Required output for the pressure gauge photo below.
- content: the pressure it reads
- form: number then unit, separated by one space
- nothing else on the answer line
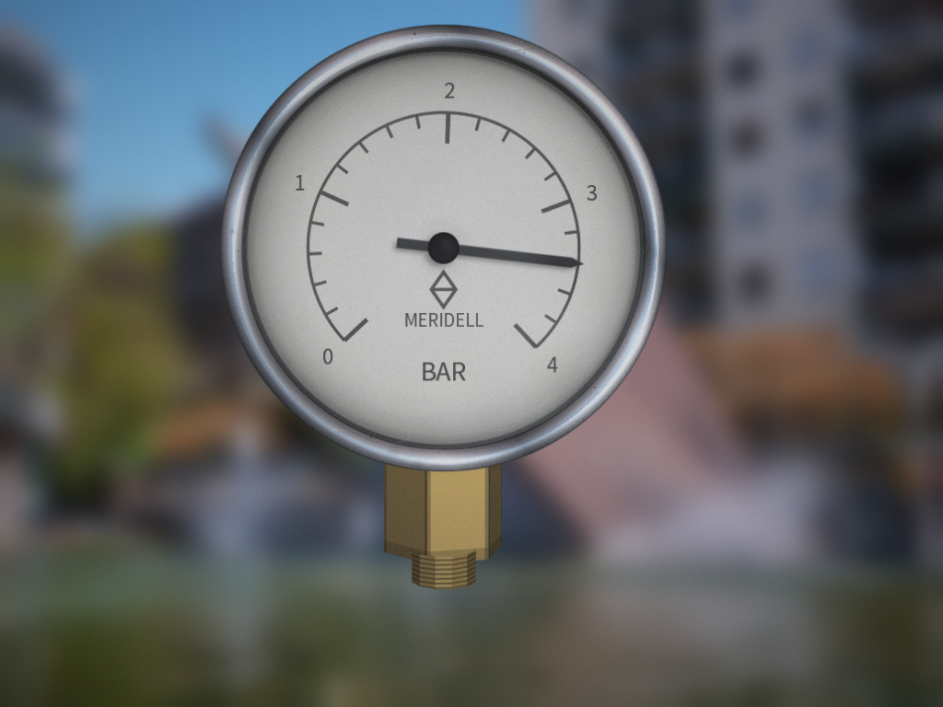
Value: 3.4 bar
